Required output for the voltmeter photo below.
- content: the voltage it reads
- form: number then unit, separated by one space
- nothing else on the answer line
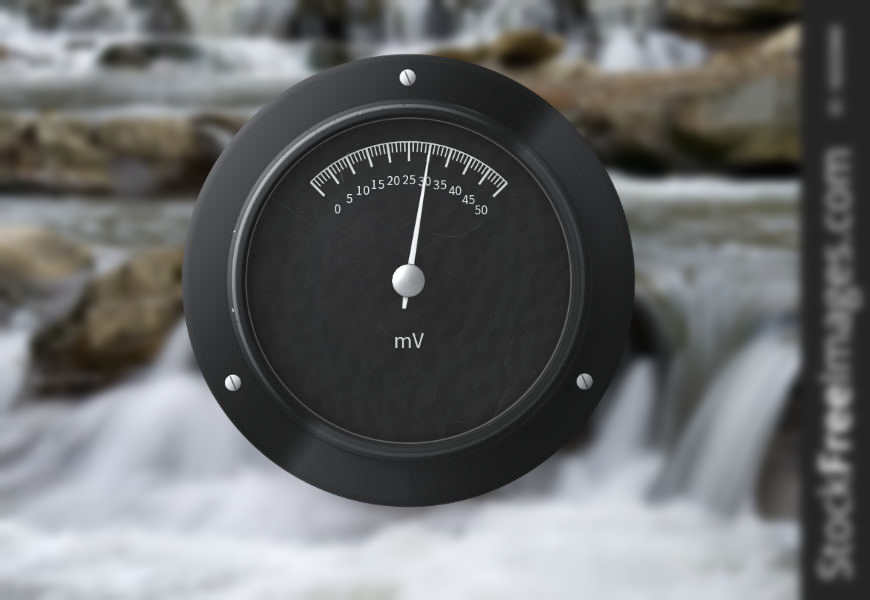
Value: 30 mV
